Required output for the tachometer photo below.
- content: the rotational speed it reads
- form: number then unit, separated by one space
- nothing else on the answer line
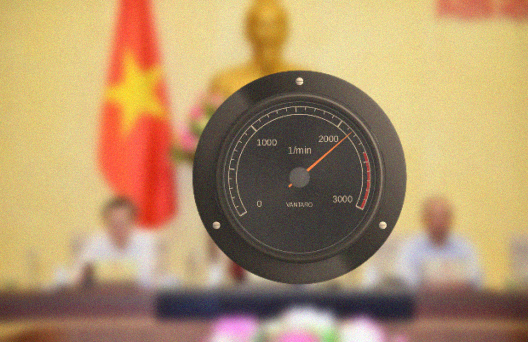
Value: 2150 rpm
